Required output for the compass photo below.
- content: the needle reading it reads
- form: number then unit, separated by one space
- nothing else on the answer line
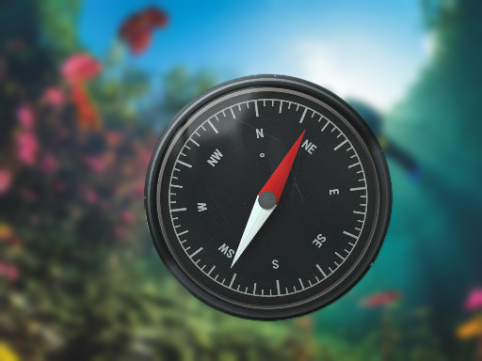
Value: 35 °
